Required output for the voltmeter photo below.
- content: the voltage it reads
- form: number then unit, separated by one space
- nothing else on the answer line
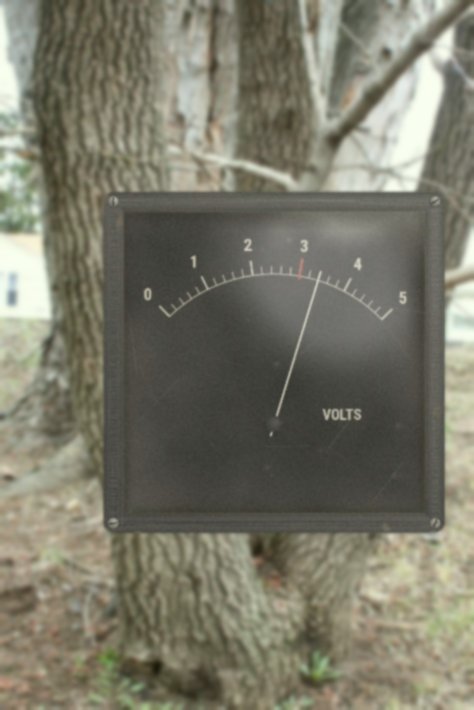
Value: 3.4 V
